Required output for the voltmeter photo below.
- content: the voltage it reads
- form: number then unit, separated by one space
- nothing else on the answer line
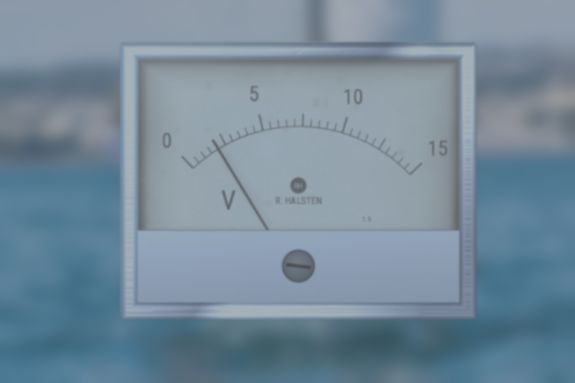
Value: 2 V
